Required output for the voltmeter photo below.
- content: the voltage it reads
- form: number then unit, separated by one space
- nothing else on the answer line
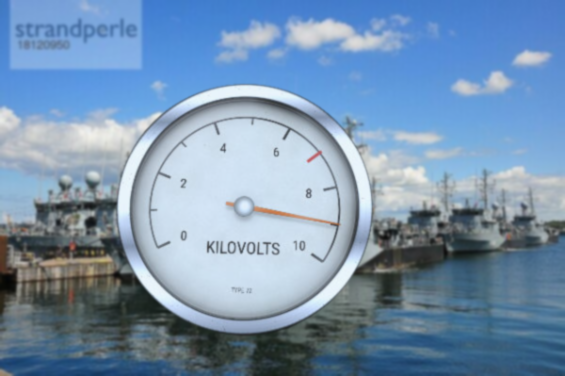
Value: 9 kV
